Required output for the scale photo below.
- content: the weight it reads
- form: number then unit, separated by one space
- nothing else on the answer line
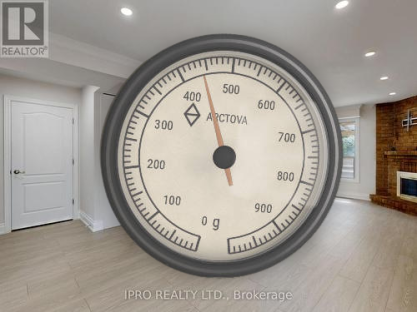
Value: 440 g
